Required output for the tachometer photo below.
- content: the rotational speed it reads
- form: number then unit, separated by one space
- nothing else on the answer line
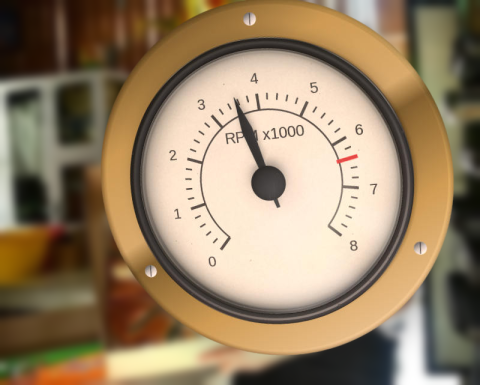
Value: 3600 rpm
